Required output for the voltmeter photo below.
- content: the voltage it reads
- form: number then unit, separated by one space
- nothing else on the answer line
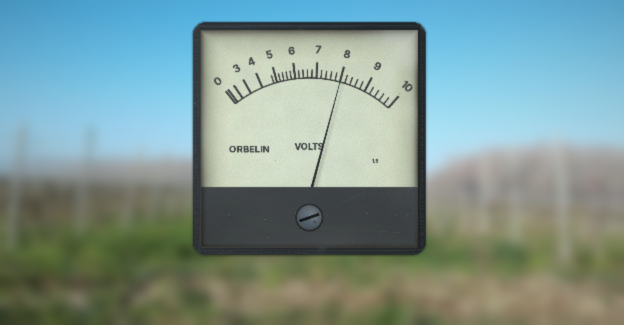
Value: 8 V
